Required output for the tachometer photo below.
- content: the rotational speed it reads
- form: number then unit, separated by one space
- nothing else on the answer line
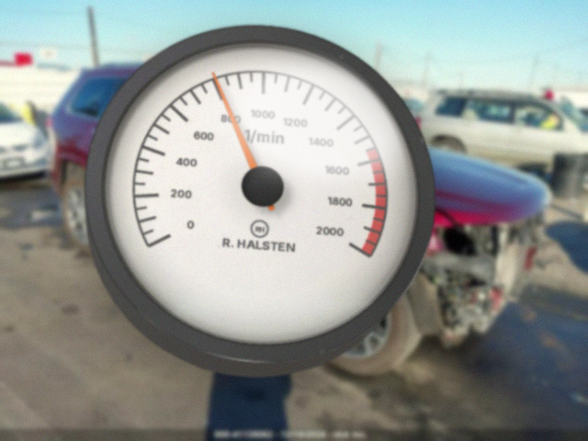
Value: 800 rpm
